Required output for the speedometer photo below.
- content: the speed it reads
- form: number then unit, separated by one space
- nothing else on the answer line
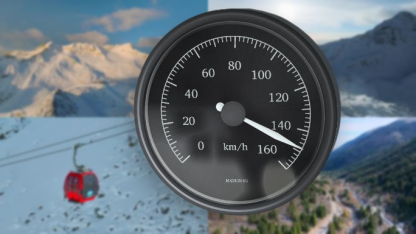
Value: 148 km/h
